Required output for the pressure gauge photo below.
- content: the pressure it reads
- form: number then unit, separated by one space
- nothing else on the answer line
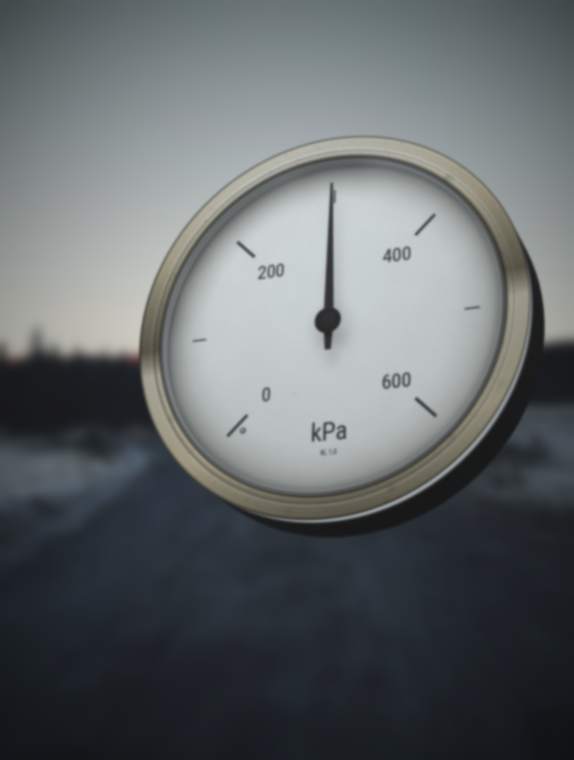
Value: 300 kPa
